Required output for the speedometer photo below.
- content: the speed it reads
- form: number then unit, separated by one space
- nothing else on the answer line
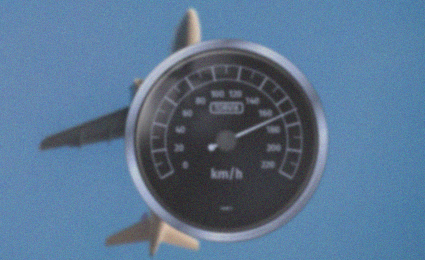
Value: 170 km/h
